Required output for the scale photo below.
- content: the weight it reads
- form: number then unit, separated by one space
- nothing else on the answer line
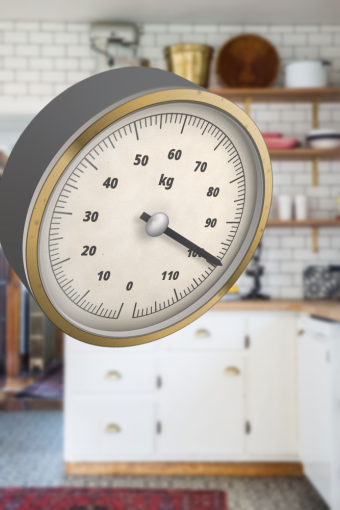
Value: 99 kg
